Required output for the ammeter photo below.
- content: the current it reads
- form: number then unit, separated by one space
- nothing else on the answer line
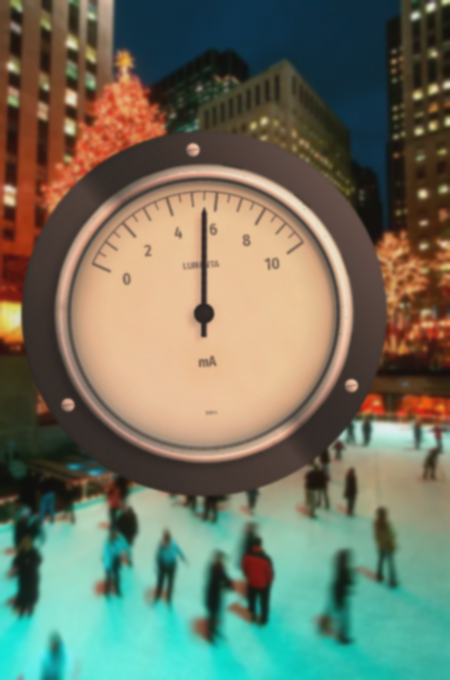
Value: 5.5 mA
